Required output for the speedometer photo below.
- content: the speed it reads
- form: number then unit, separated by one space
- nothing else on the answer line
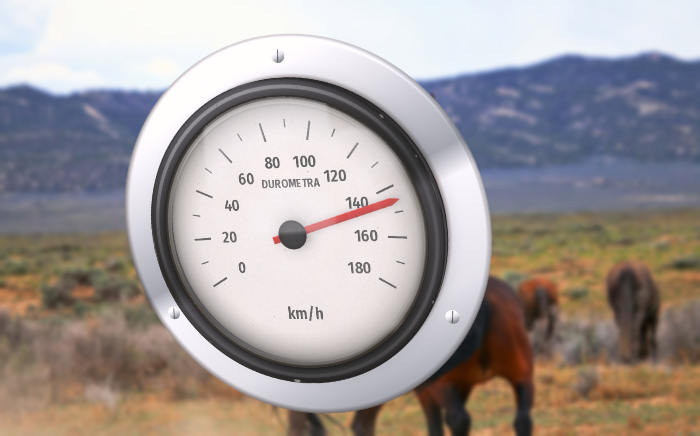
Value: 145 km/h
